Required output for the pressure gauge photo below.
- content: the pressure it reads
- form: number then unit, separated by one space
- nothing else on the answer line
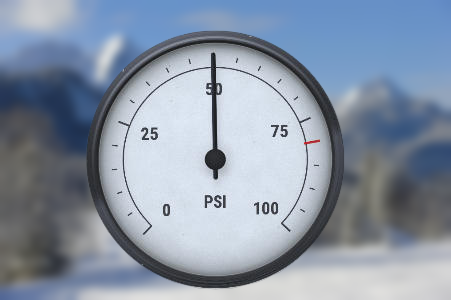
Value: 50 psi
